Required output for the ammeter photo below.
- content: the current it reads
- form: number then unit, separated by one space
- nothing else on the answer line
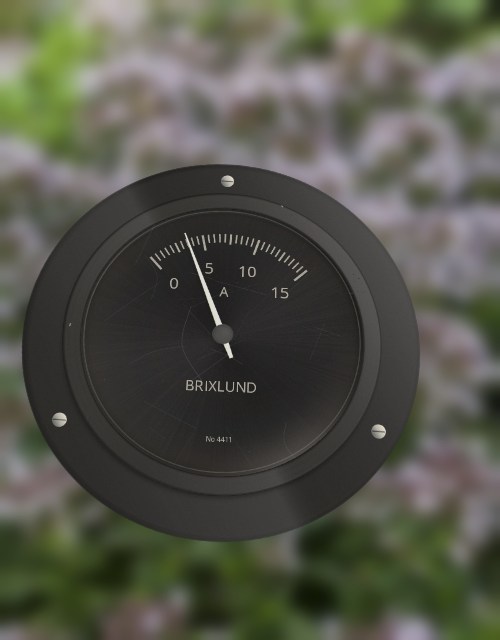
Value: 3.5 A
